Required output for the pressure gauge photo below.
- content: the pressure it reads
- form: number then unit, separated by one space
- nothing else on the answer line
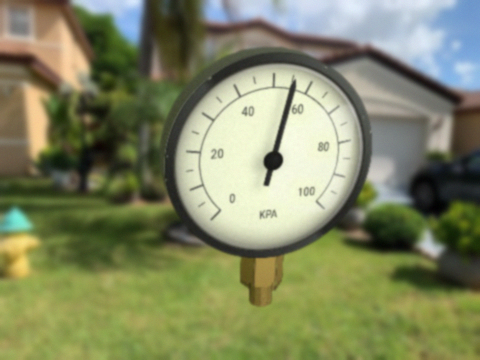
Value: 55 kPa
